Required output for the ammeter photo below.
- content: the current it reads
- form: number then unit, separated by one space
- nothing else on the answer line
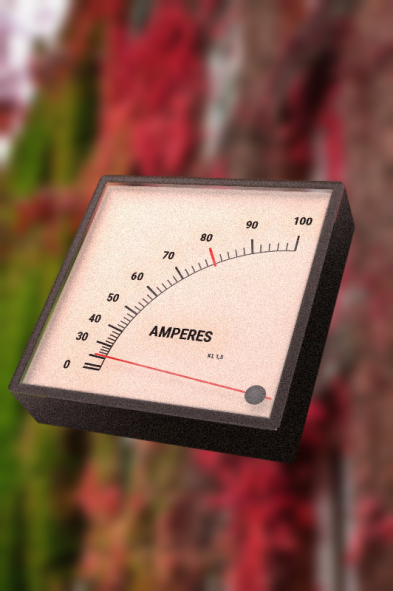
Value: 20 A
